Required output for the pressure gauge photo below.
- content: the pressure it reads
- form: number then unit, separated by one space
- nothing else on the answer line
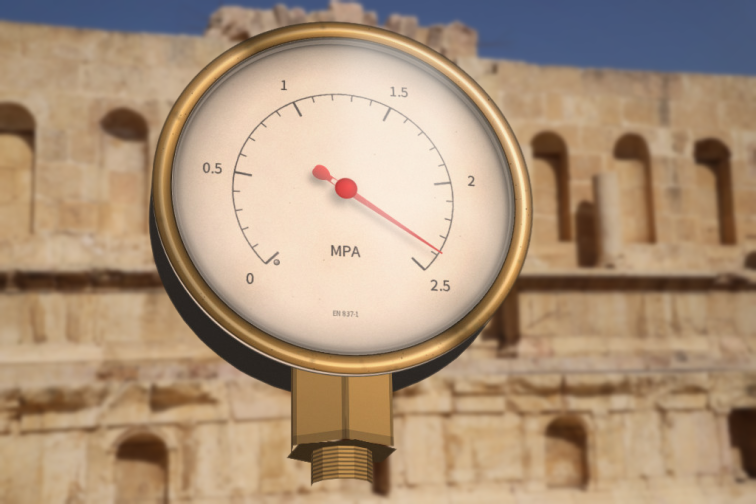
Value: 2.4 MPa
